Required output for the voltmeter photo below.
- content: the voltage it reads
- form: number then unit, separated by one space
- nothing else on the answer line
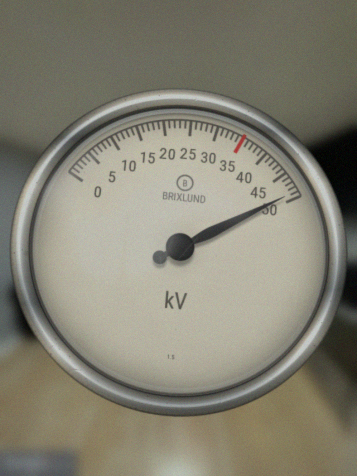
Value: 49 kV
